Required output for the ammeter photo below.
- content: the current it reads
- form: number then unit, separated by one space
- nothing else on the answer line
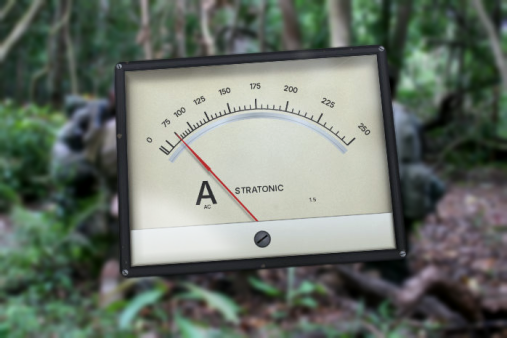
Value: 75 A
